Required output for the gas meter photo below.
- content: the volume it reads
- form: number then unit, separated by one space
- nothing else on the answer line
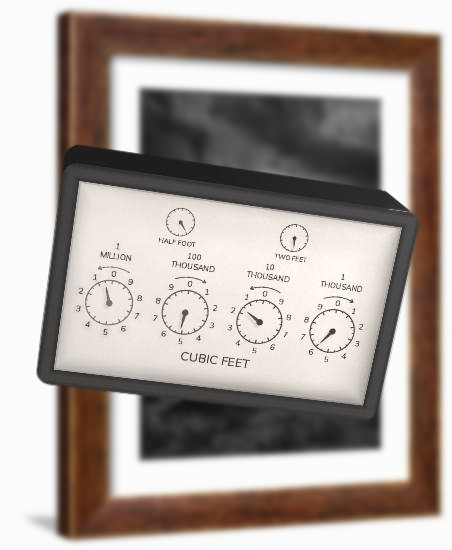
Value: 51600 ft³
